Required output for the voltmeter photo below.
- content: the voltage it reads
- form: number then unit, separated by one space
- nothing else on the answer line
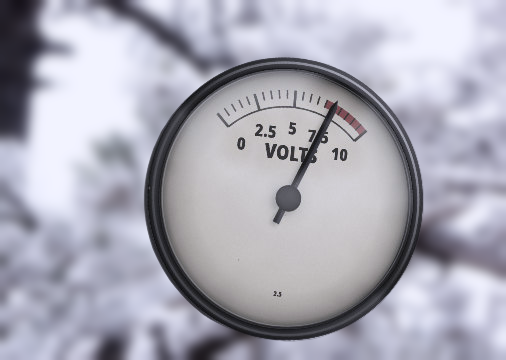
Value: 7.5 V
